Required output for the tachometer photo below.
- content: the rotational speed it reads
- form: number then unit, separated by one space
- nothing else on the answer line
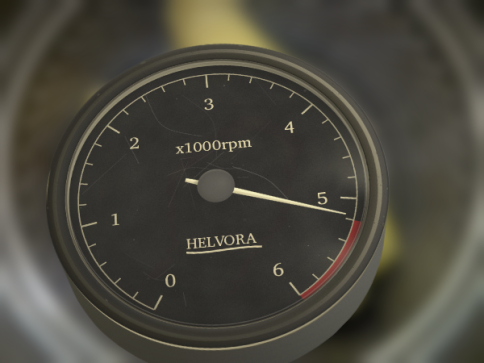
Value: 5200 rpm
